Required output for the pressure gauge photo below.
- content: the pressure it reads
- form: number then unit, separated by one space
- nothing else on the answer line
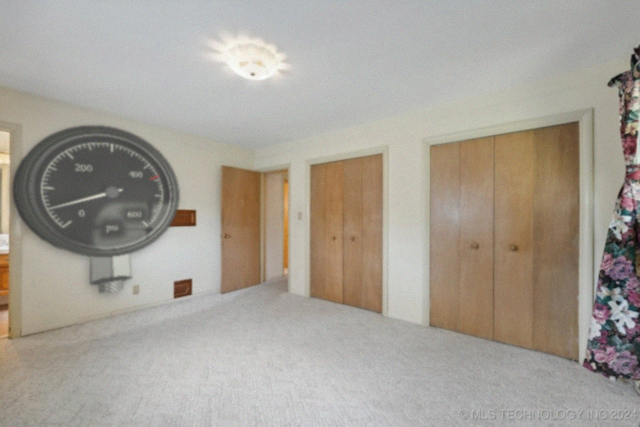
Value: 50 psi
